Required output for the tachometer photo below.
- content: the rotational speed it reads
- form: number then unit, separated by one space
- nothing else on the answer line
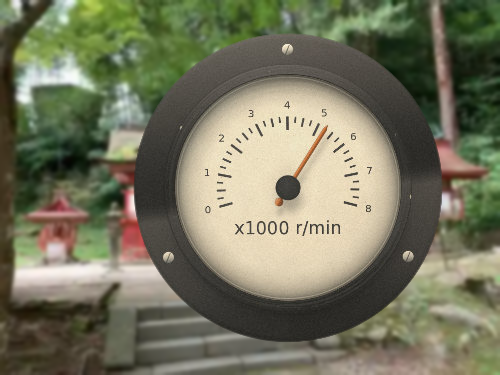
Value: 5250 rpm
